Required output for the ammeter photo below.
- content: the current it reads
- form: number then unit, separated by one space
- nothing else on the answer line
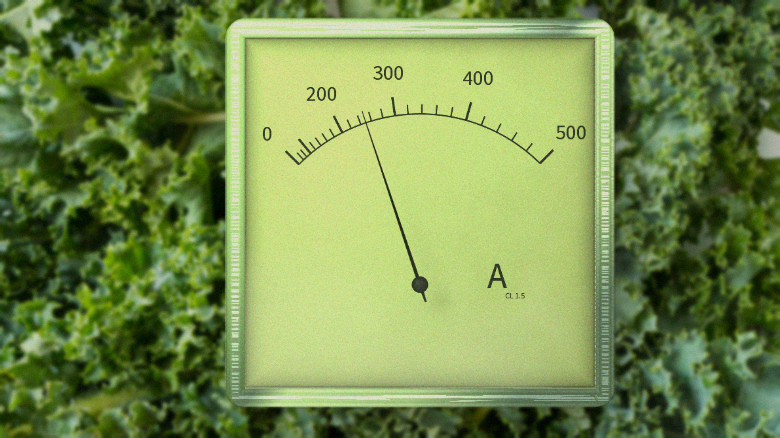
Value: 250 A
